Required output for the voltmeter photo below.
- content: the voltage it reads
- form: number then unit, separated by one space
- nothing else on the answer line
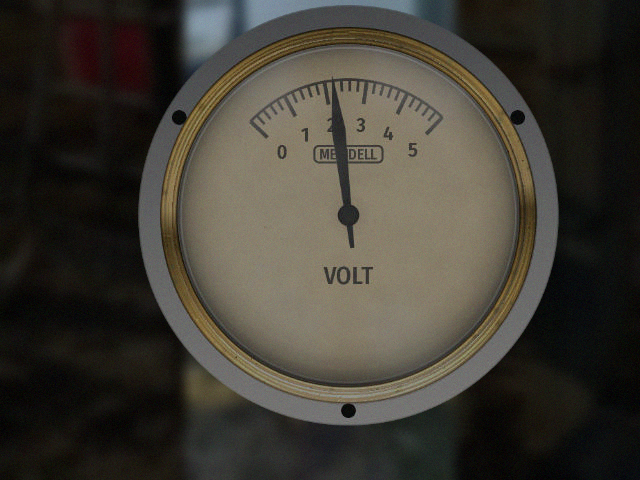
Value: 2.2 V
